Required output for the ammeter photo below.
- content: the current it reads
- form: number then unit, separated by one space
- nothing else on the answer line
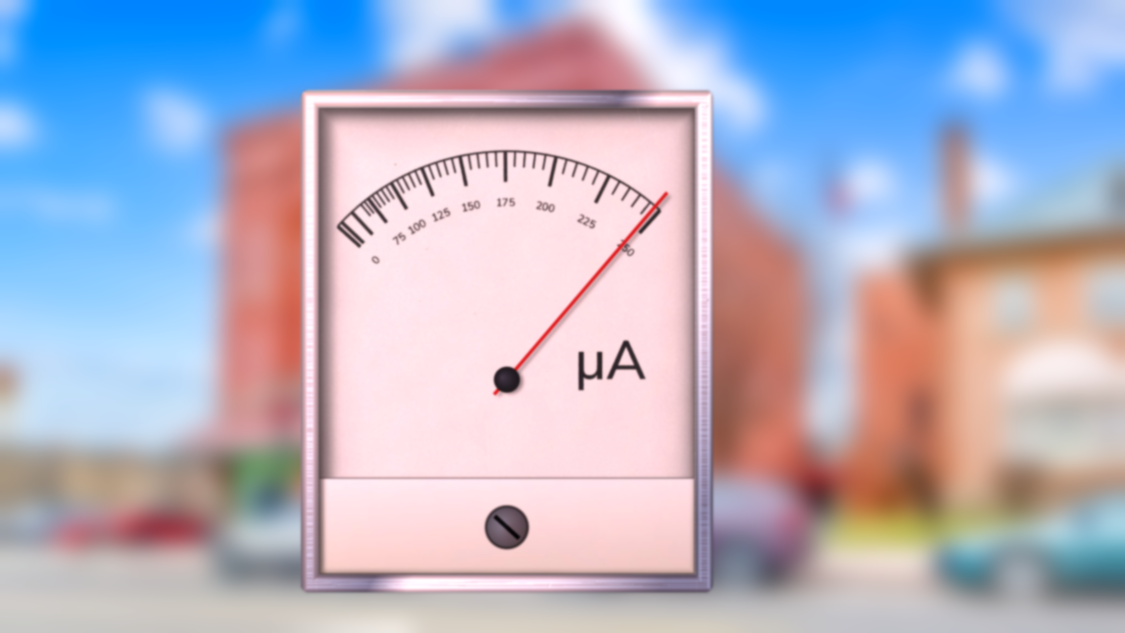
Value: 247.5 µA
